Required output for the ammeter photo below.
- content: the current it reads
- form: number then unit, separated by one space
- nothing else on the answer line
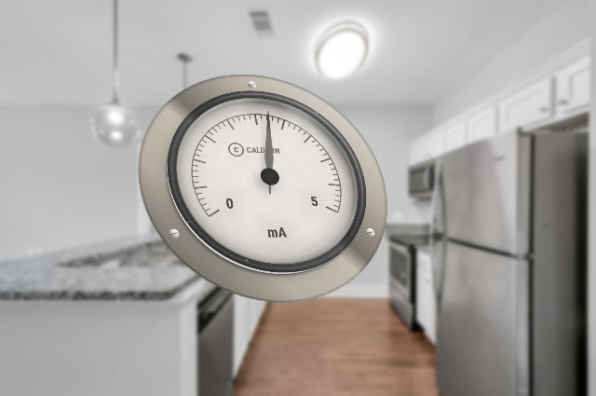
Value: 2.7 mA
